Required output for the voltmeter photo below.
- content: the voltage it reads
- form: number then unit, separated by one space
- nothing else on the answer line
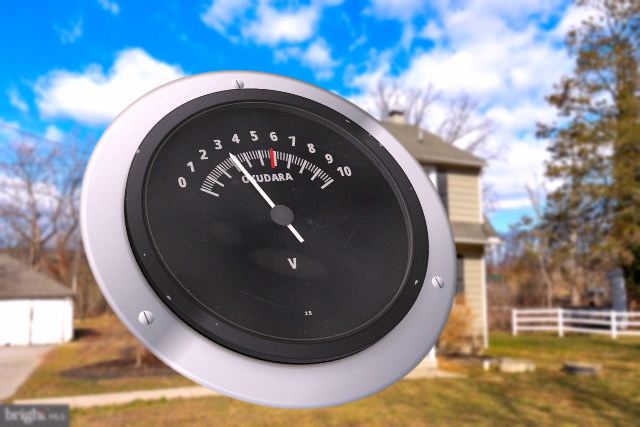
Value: 3 V
